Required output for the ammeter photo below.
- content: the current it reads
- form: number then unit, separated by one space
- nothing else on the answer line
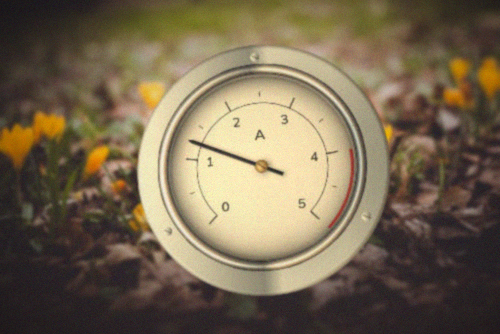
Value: 1.25 A
